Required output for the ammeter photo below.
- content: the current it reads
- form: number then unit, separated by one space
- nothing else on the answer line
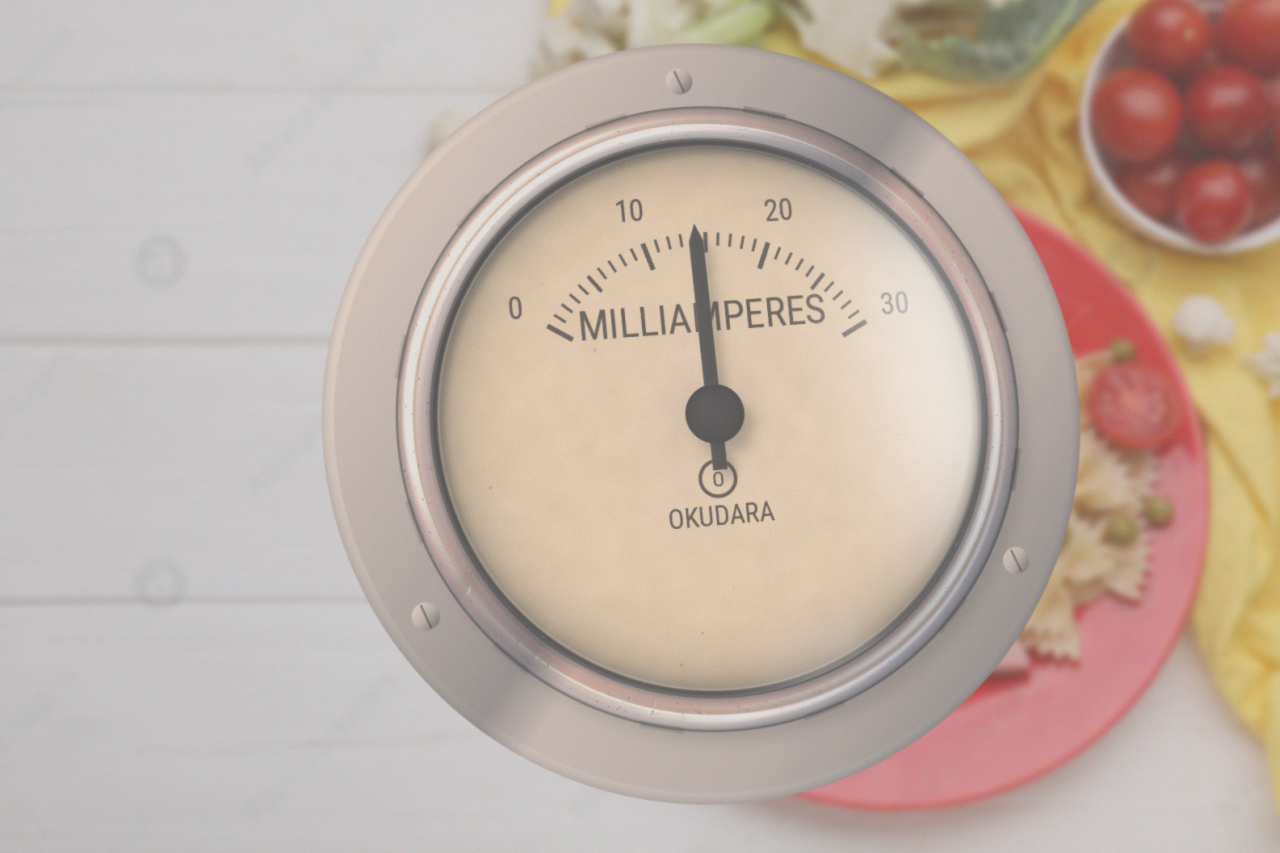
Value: 14 mA
